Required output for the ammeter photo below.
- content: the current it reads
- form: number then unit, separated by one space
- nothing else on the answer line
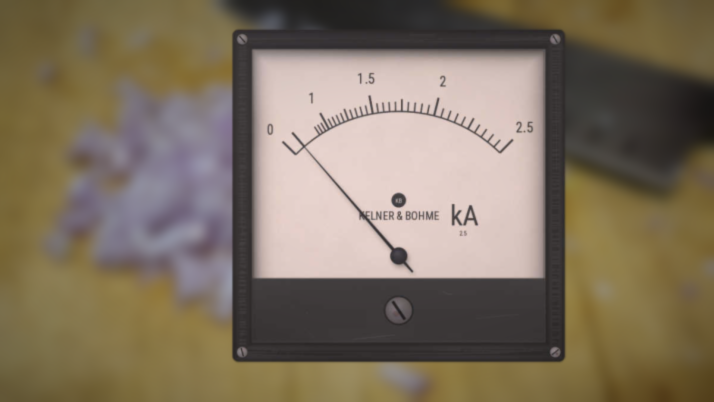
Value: 0.5 kA
